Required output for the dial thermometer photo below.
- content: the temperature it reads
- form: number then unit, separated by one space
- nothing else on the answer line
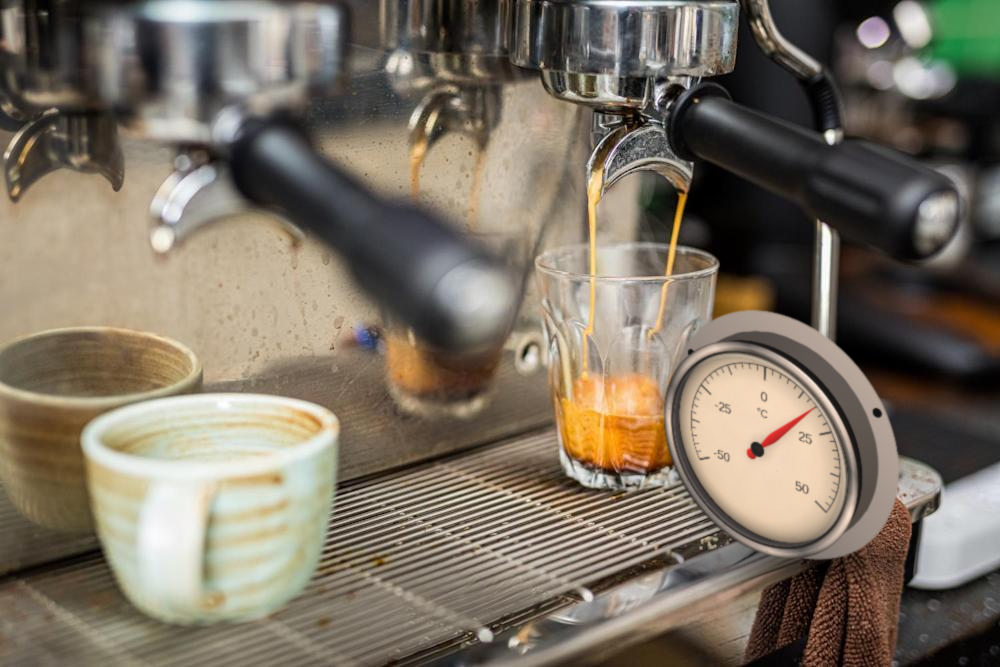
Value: 17.5 °C
